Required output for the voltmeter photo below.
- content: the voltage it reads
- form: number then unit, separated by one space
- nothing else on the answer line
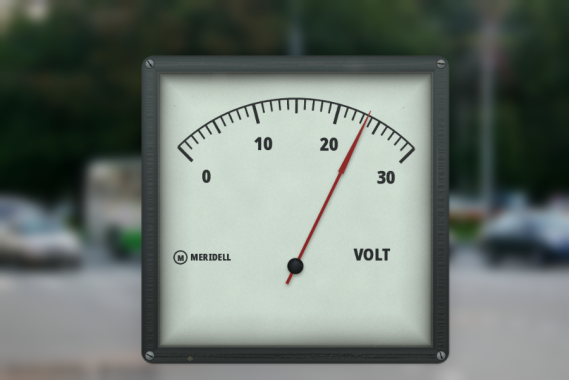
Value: 23.5 V
